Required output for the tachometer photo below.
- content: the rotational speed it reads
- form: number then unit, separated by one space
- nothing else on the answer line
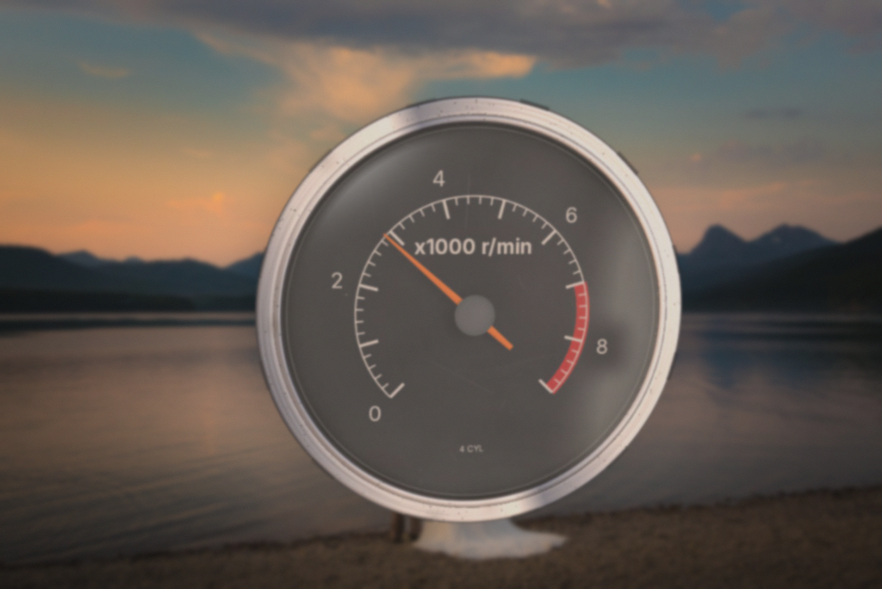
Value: 2900 rpm
